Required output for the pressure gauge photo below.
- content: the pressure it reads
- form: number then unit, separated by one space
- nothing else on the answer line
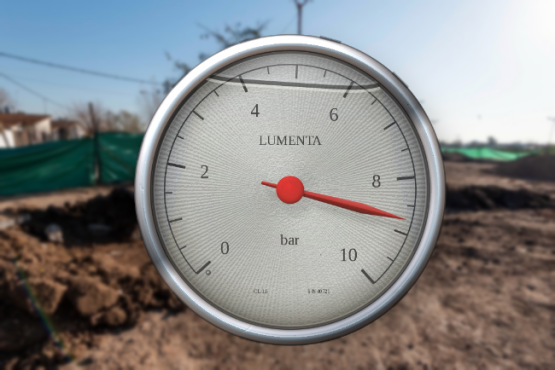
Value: 8.75 bar
